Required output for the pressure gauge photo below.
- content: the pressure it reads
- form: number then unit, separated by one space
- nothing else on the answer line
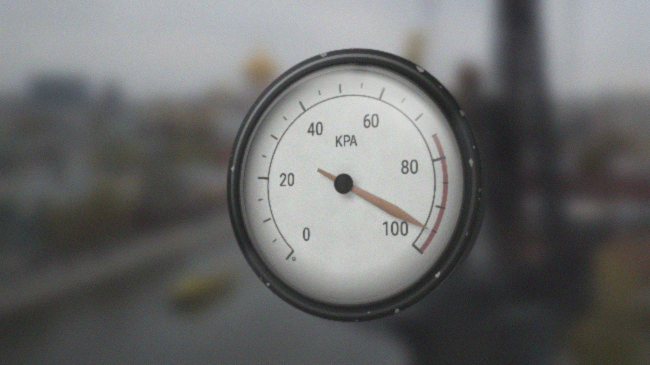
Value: 95 kPa
